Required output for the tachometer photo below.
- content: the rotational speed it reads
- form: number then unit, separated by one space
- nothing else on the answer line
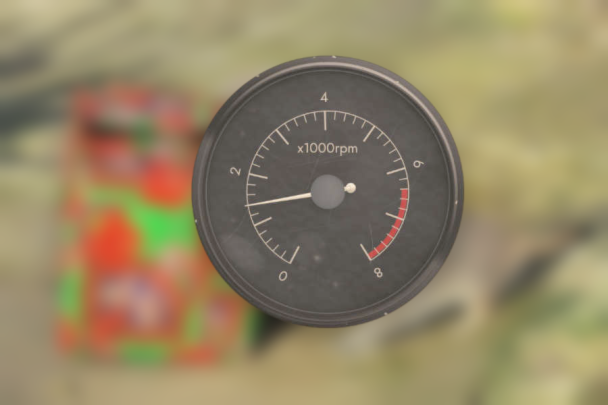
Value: 1400 rpm
